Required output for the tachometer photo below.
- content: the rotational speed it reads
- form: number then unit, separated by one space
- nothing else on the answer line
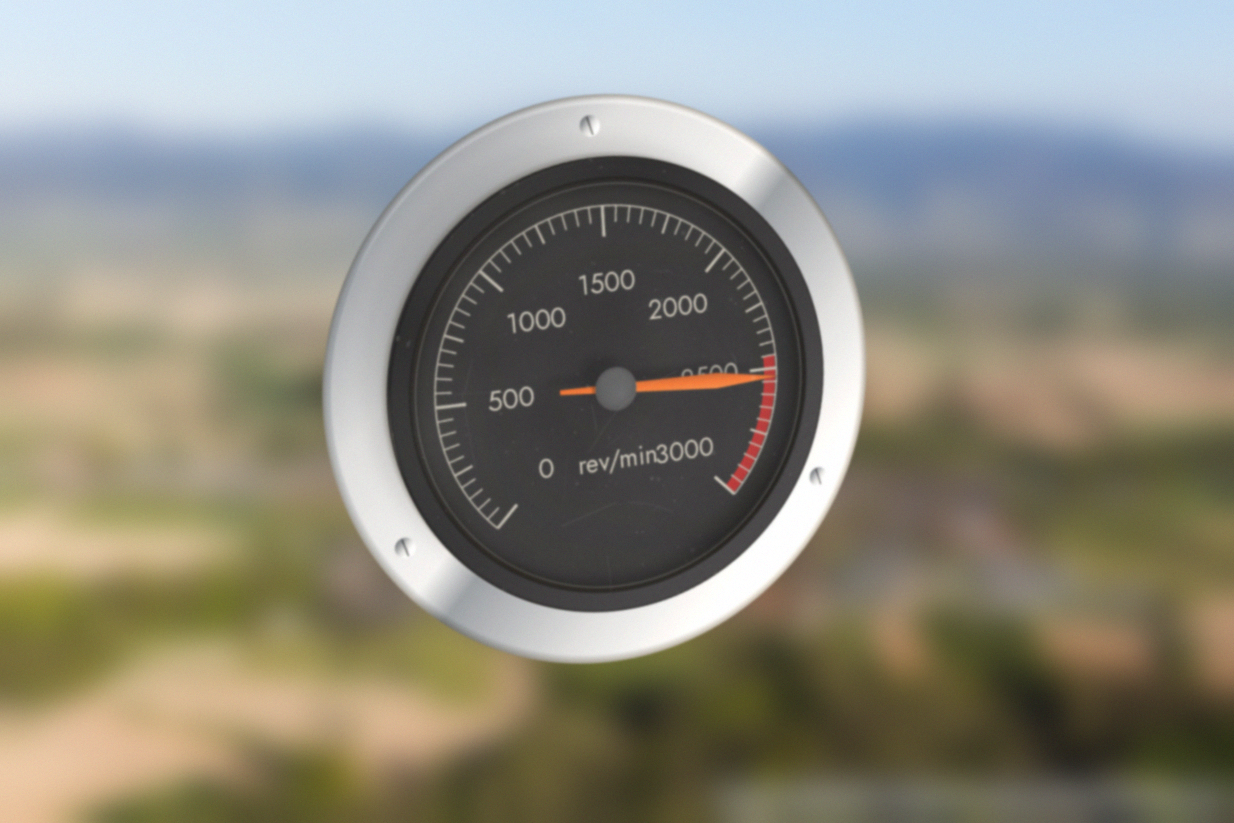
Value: 2525 rpm
